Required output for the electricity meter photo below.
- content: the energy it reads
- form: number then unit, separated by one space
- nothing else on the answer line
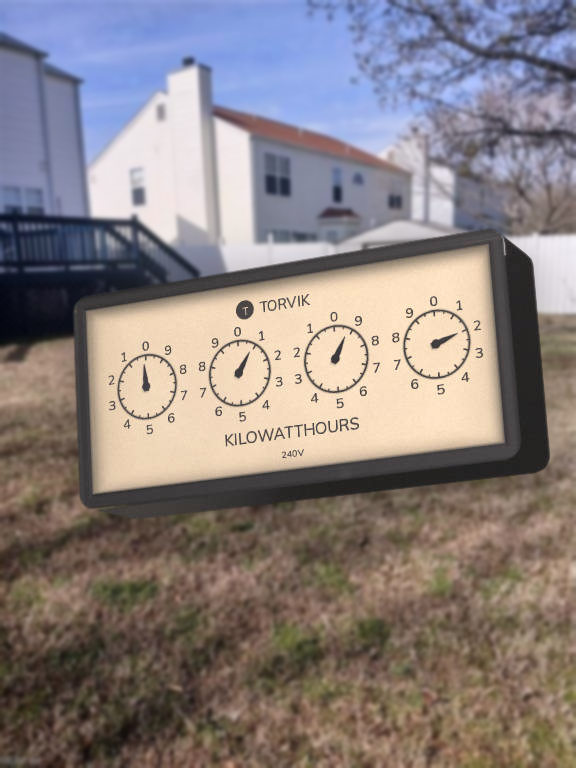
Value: 92 kWh
